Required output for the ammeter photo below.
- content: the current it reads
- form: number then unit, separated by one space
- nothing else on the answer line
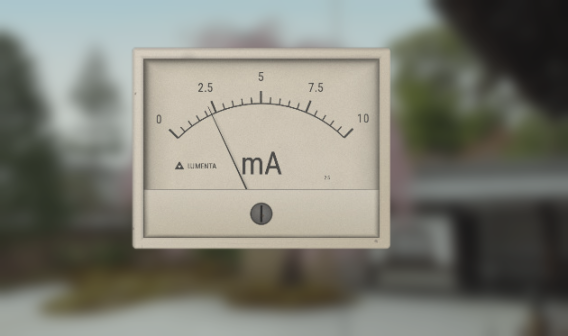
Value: 2.25 mA
